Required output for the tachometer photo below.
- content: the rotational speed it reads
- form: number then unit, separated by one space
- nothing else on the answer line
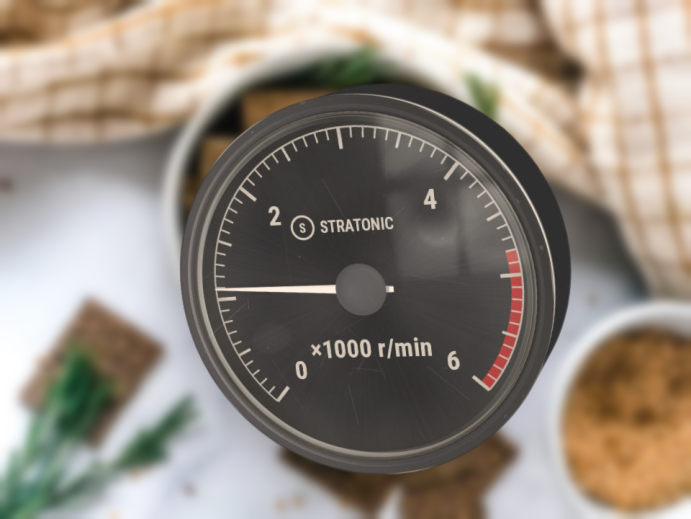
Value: 1100 rpm
